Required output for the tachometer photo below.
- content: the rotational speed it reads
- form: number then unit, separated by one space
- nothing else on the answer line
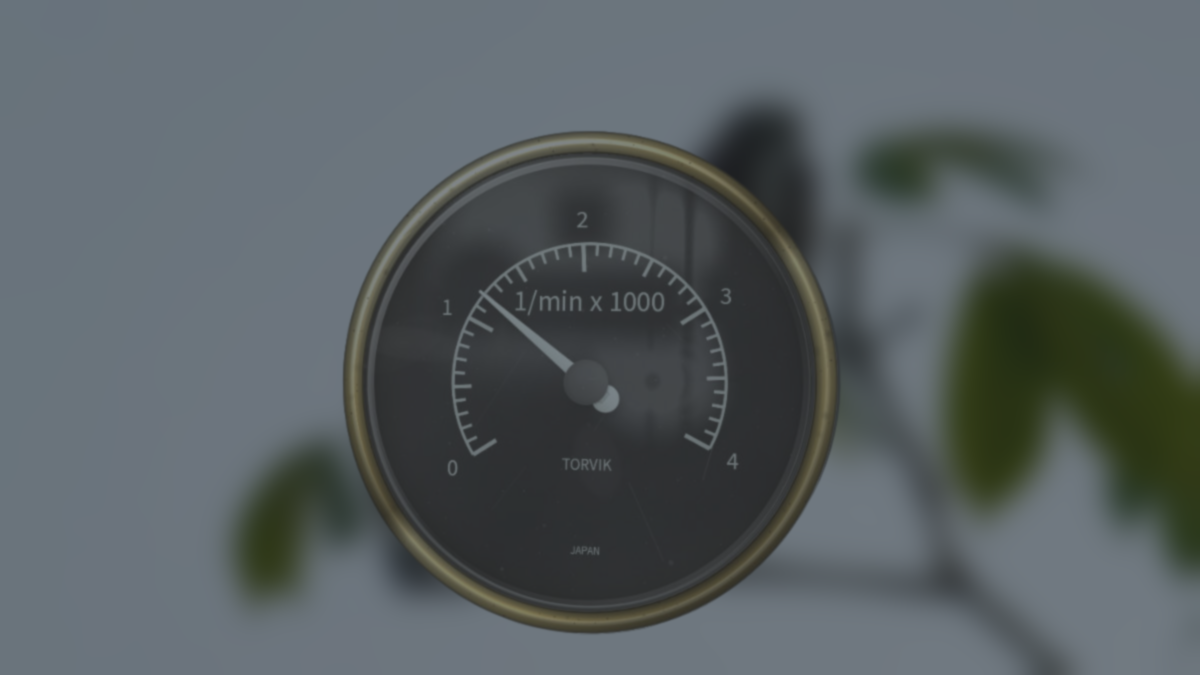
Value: 1200 rpm
